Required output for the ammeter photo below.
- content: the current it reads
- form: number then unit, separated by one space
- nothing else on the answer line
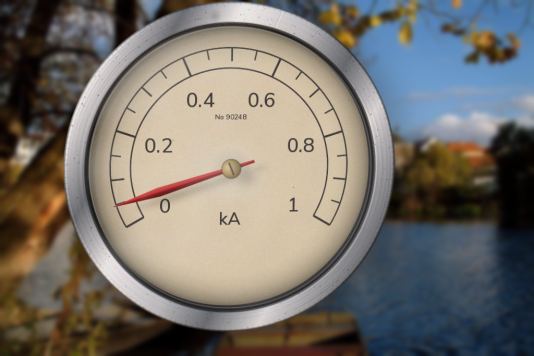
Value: 0.05 kA
